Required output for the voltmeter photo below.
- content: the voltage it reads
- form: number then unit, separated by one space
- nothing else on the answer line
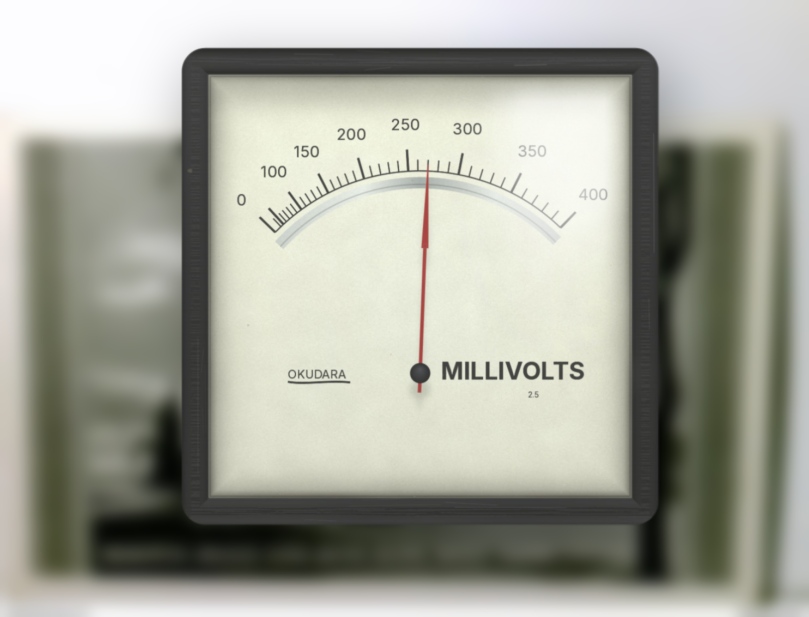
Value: 270 mV
